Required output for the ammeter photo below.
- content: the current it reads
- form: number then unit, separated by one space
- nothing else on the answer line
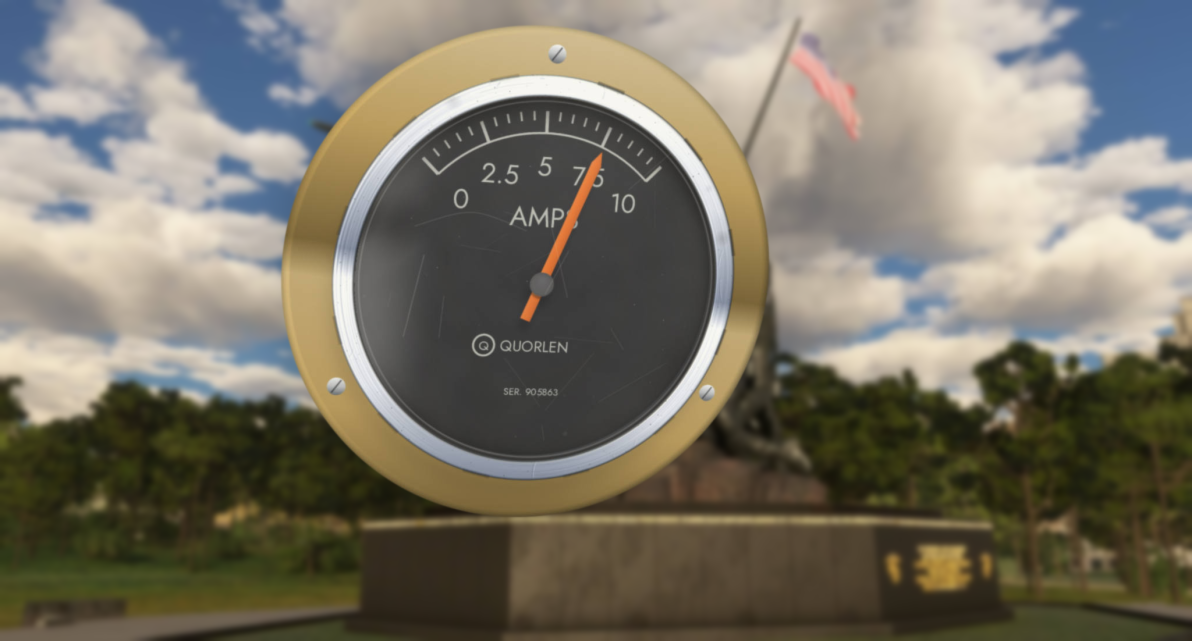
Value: 7.5 A
